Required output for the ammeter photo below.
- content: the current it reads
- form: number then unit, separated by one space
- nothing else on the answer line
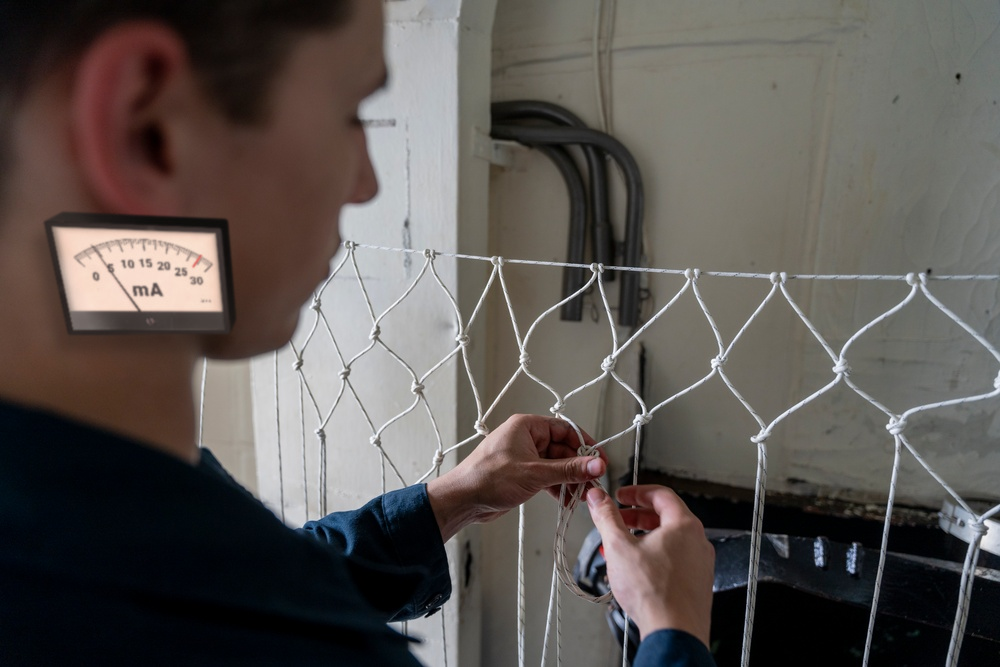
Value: 5 mA
